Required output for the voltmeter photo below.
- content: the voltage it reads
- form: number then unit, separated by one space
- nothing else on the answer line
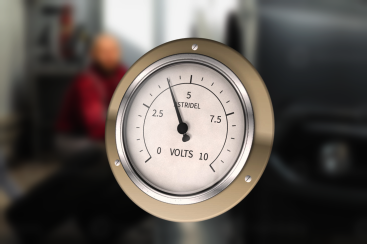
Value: 4 V
